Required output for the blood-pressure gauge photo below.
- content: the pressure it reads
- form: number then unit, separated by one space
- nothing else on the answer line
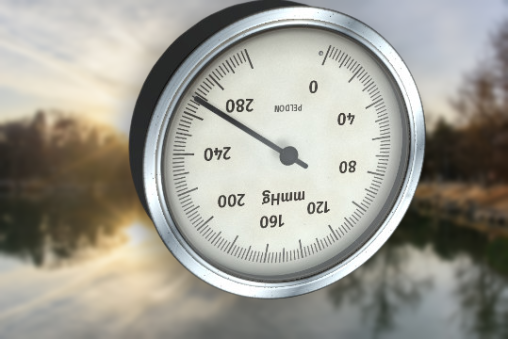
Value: 268 mmHg
